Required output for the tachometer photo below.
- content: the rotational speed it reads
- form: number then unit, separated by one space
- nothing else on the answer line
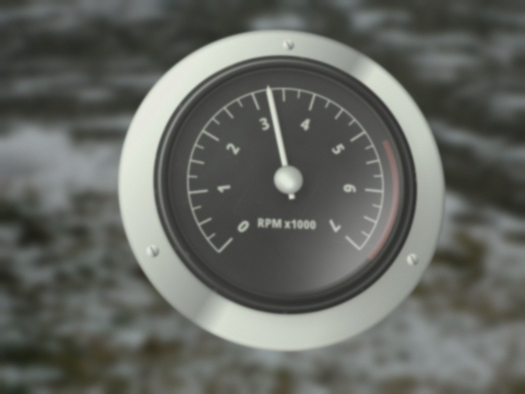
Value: 3250 rpm
